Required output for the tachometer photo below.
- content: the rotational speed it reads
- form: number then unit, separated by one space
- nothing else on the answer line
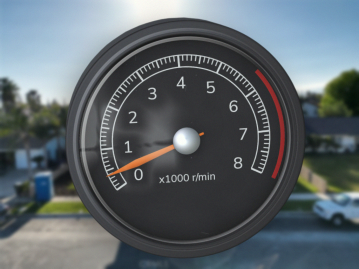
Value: 400 rpm
